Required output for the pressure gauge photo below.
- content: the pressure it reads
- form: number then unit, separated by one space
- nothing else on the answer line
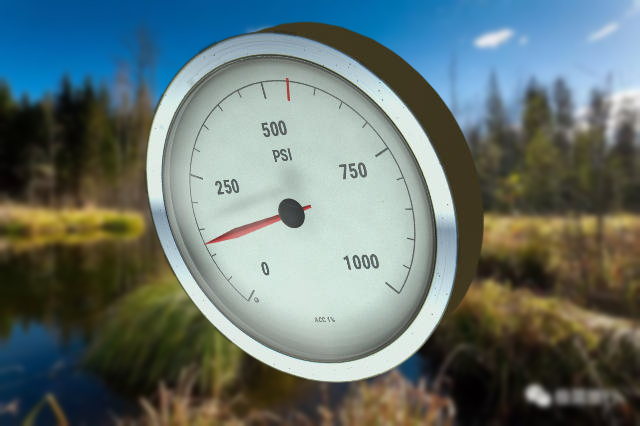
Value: 125 psi
